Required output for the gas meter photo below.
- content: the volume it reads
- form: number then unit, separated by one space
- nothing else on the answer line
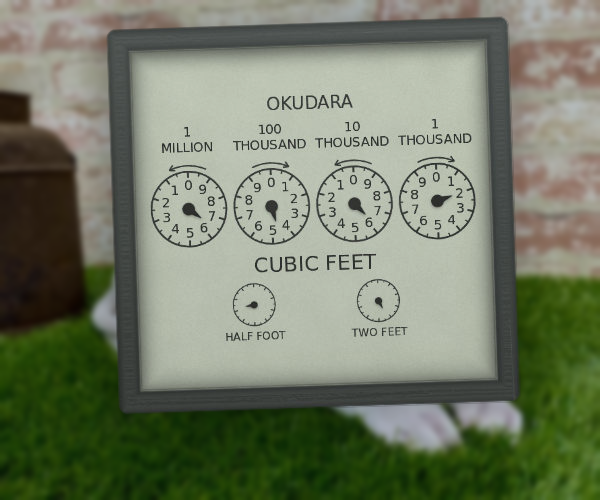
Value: 646200 ft³
